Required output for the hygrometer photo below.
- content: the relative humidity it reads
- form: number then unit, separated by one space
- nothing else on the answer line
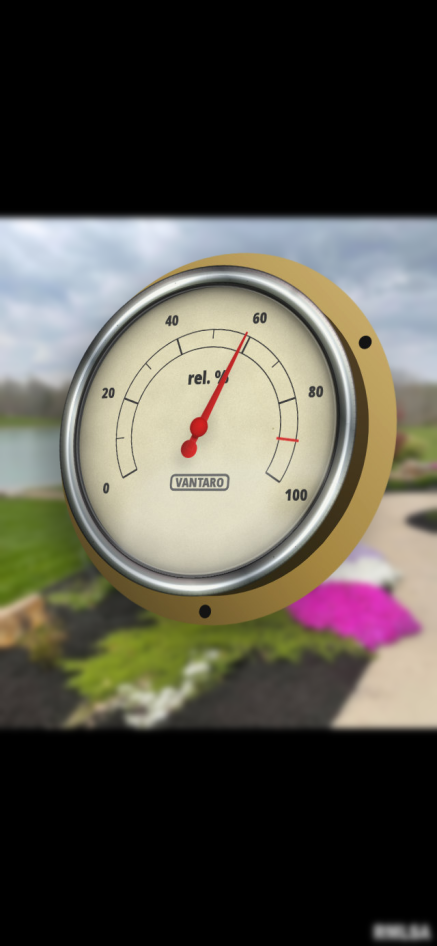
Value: 60 %
